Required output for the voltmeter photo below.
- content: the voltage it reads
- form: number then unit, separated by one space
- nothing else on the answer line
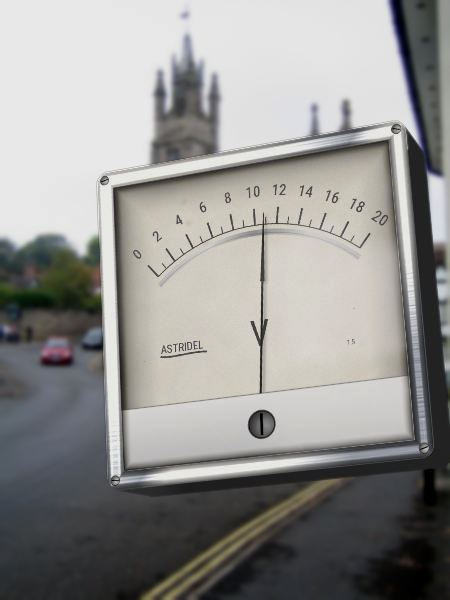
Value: 11 V
